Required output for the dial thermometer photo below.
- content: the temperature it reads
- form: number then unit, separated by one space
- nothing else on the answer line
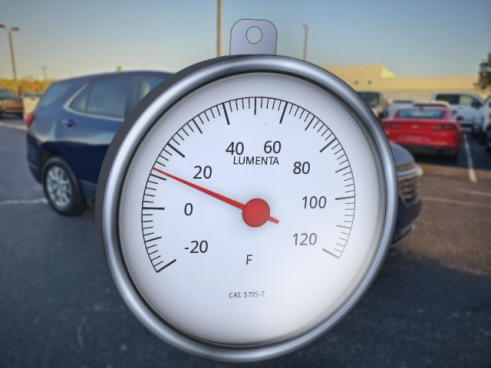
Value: 12 °F
